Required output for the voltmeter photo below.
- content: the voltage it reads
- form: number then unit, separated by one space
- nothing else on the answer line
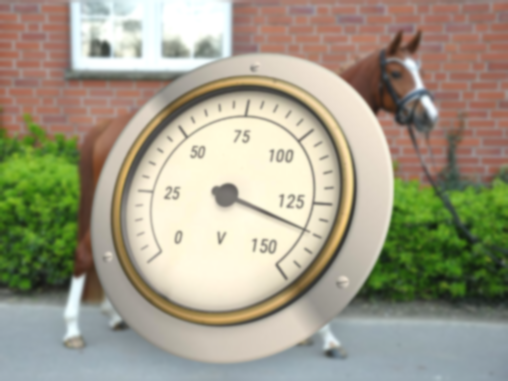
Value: 135 V
